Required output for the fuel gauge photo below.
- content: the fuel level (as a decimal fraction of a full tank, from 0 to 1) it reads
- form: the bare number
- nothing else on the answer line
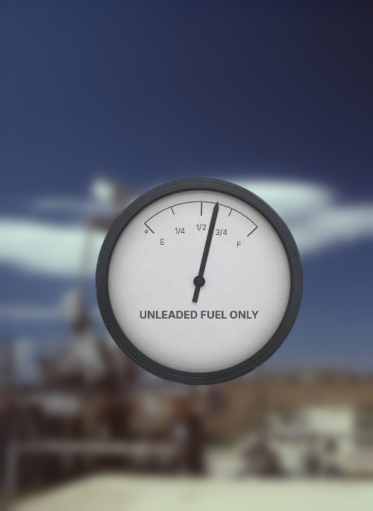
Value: 0.625
